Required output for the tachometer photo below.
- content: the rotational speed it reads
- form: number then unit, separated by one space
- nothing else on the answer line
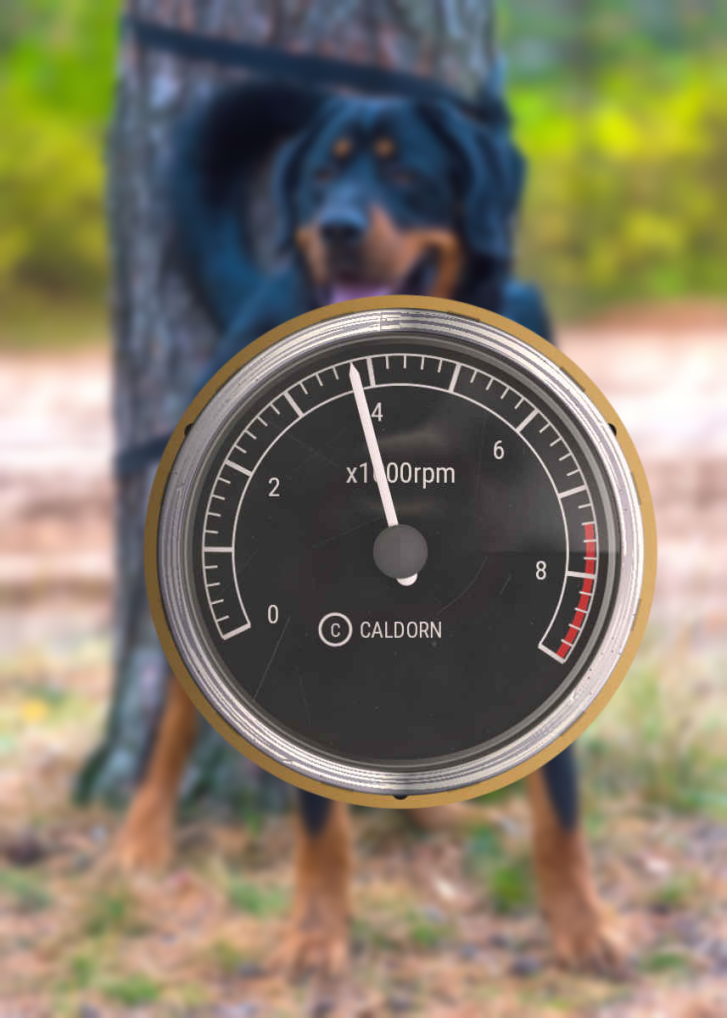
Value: 3800 rpm
